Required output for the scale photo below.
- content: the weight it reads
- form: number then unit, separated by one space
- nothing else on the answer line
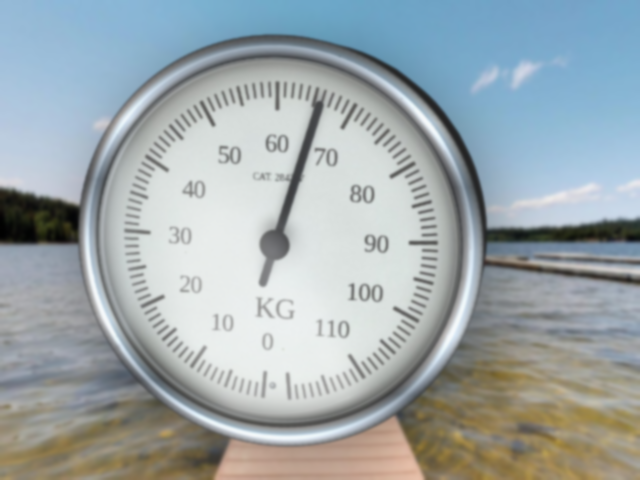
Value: 66 kg
